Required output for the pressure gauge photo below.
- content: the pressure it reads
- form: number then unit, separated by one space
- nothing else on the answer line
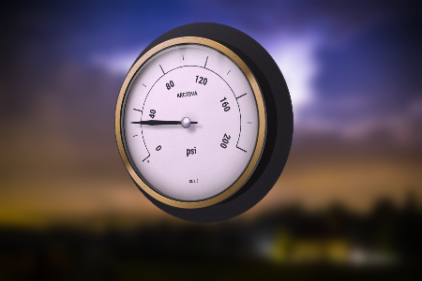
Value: 30 psi
